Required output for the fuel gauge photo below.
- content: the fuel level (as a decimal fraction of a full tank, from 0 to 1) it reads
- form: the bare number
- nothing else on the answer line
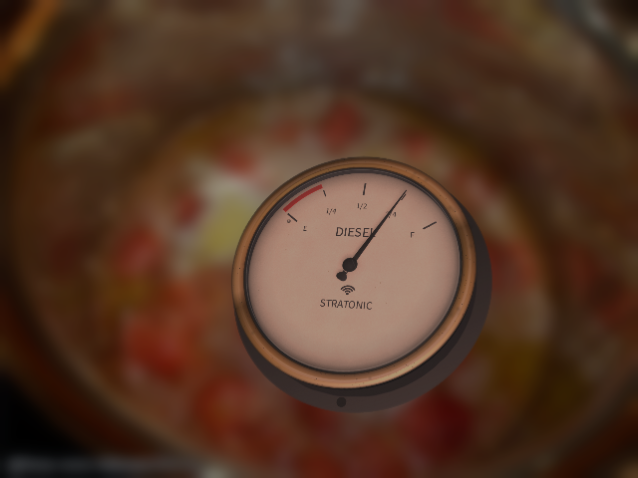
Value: 0.75
